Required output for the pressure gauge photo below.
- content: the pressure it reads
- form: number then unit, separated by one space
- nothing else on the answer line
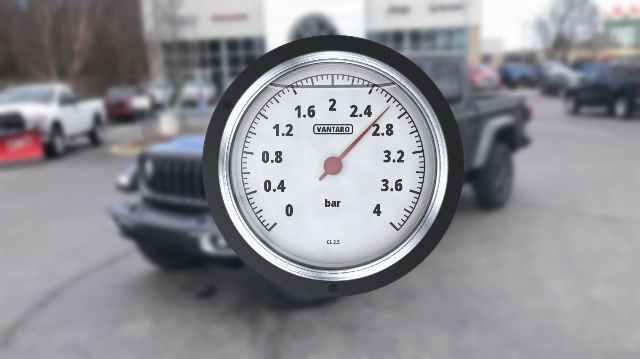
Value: 2.65 bar
